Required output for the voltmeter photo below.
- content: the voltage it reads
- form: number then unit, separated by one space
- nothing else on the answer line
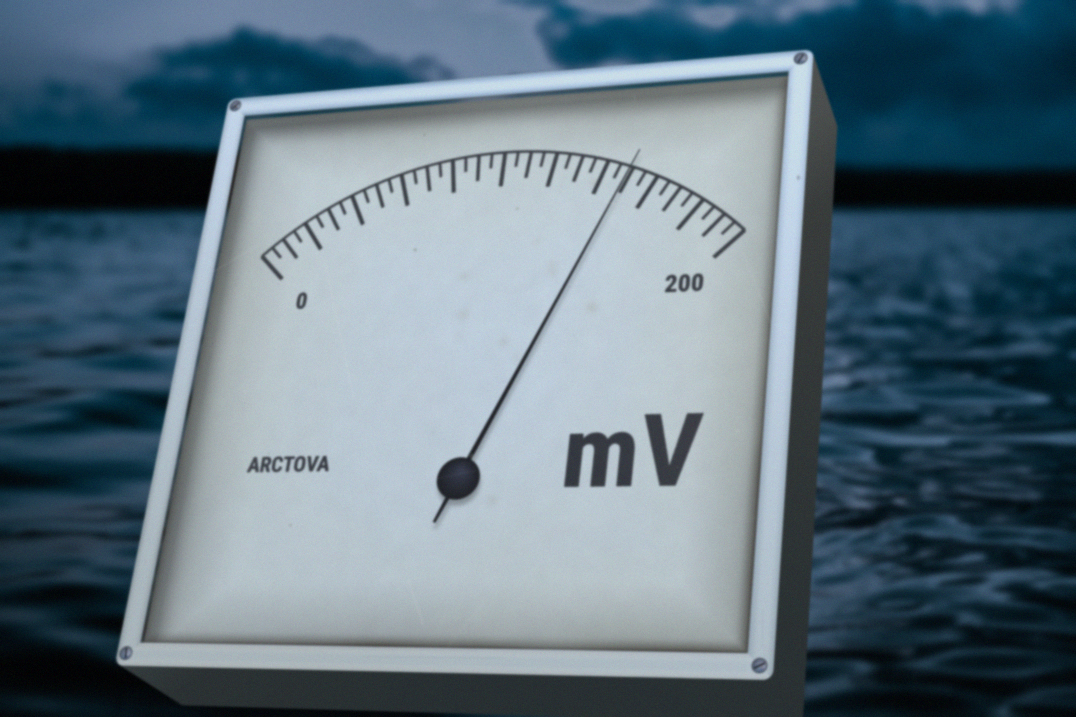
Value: 150 mV
